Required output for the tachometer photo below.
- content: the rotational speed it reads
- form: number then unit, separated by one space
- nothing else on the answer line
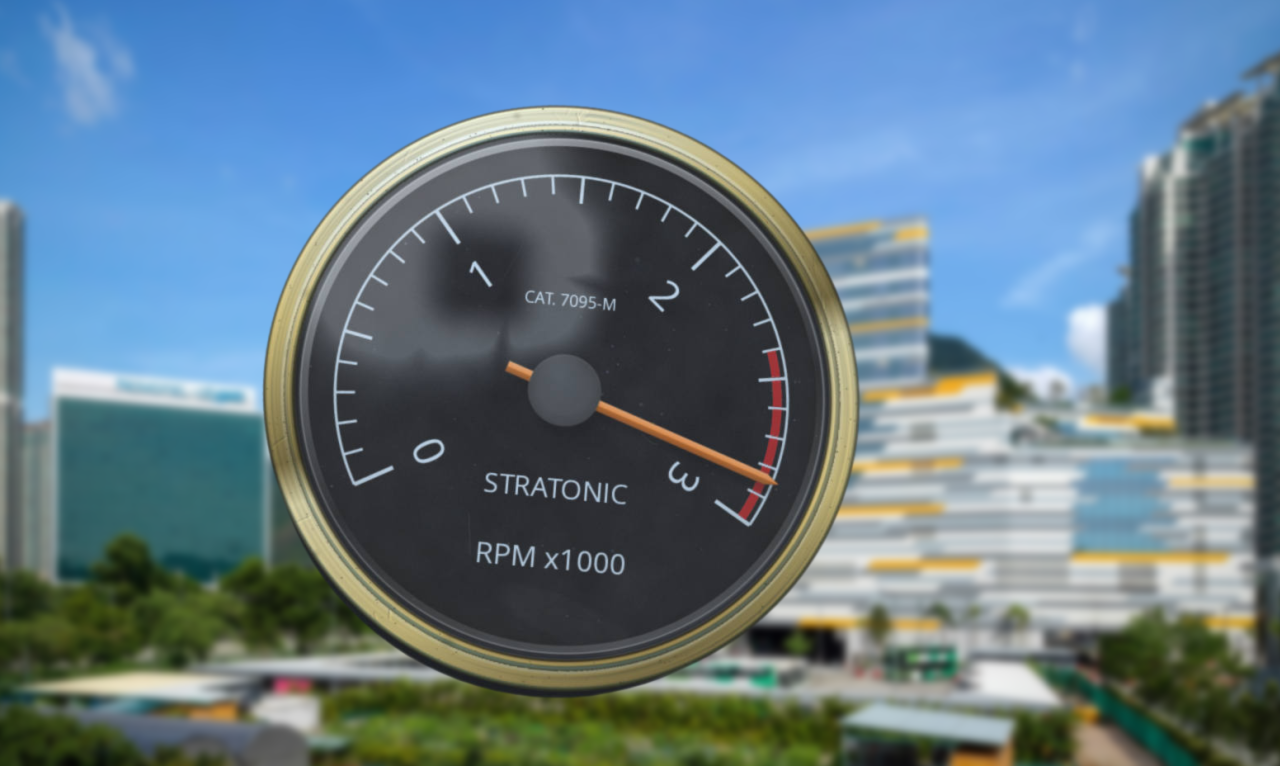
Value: 2850 rpm
